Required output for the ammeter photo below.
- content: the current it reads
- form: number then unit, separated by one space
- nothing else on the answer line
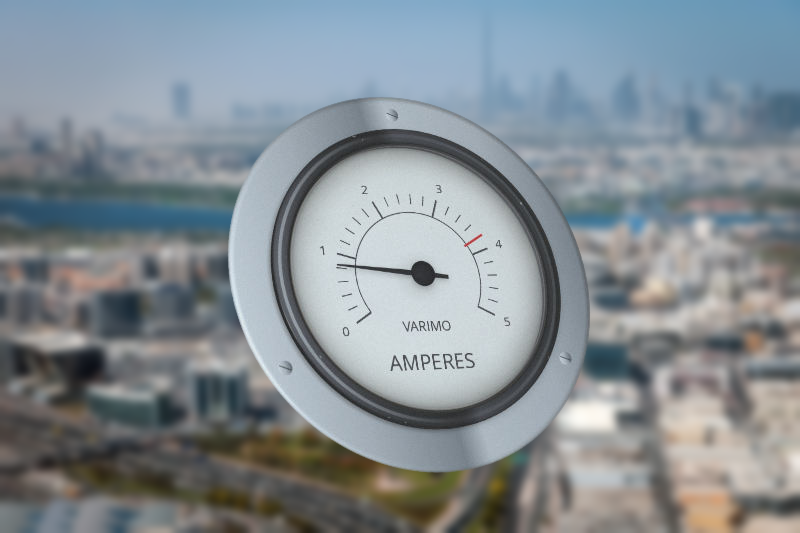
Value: 0.8 A
